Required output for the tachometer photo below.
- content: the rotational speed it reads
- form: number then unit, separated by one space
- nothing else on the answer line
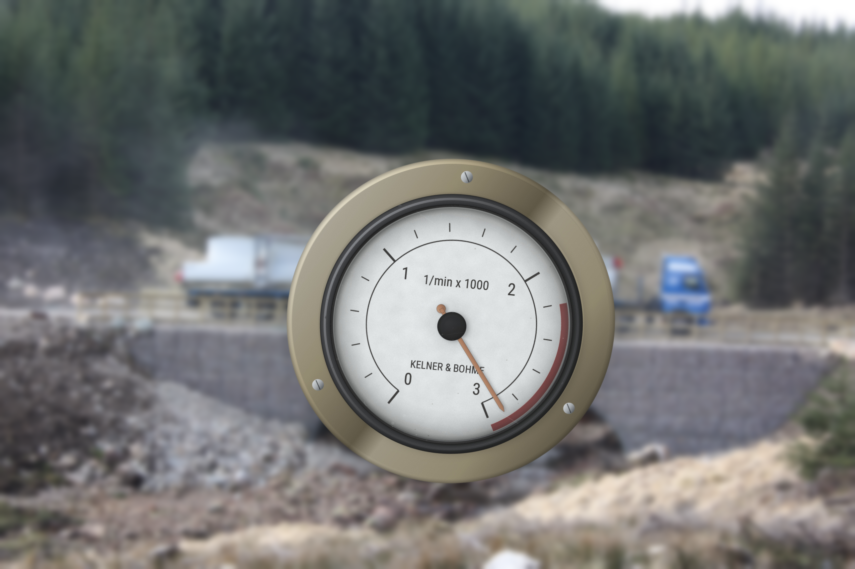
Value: 2900 rpm
